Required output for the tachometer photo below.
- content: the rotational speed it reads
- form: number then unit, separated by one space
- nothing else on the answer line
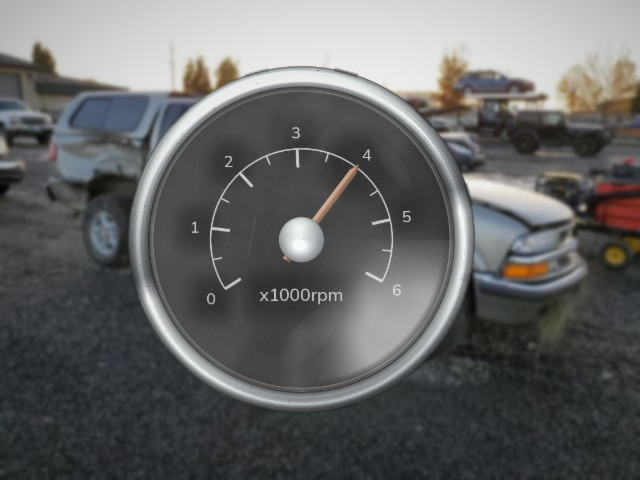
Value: 4000 rpm
